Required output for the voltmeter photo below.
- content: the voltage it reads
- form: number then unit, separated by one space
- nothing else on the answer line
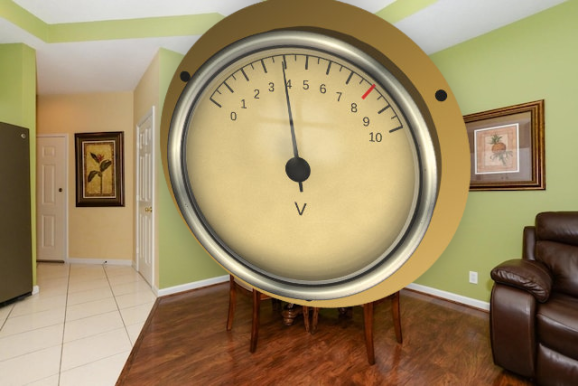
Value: 4 V
